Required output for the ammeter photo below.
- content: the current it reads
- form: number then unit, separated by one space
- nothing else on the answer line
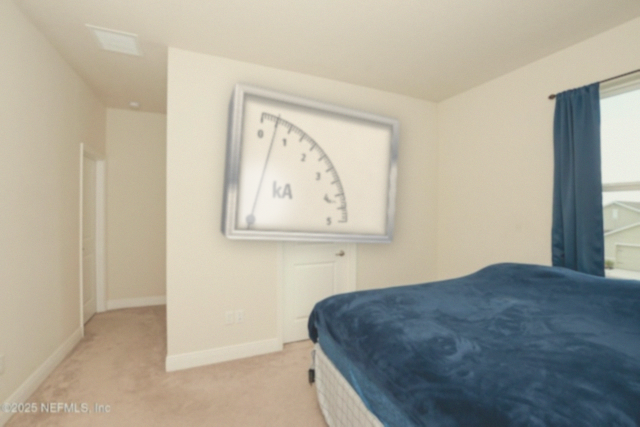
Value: 0.5 kA
